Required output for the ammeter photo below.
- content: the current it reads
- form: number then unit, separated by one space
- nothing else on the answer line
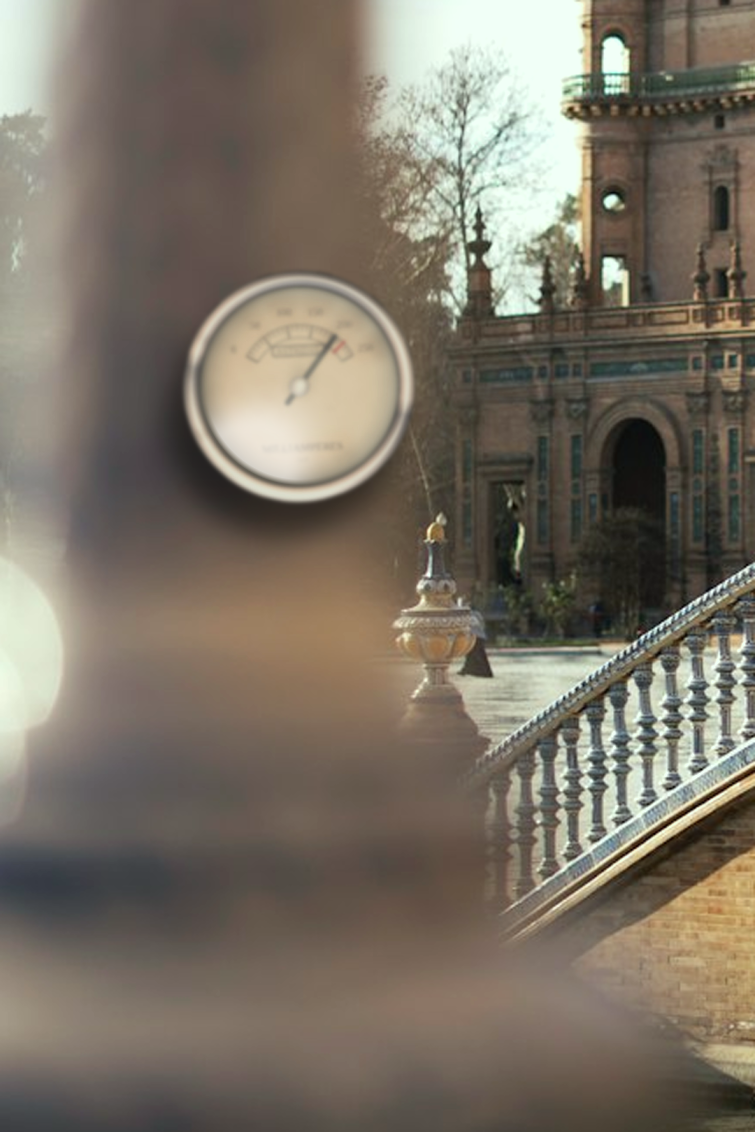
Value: 200 mA
